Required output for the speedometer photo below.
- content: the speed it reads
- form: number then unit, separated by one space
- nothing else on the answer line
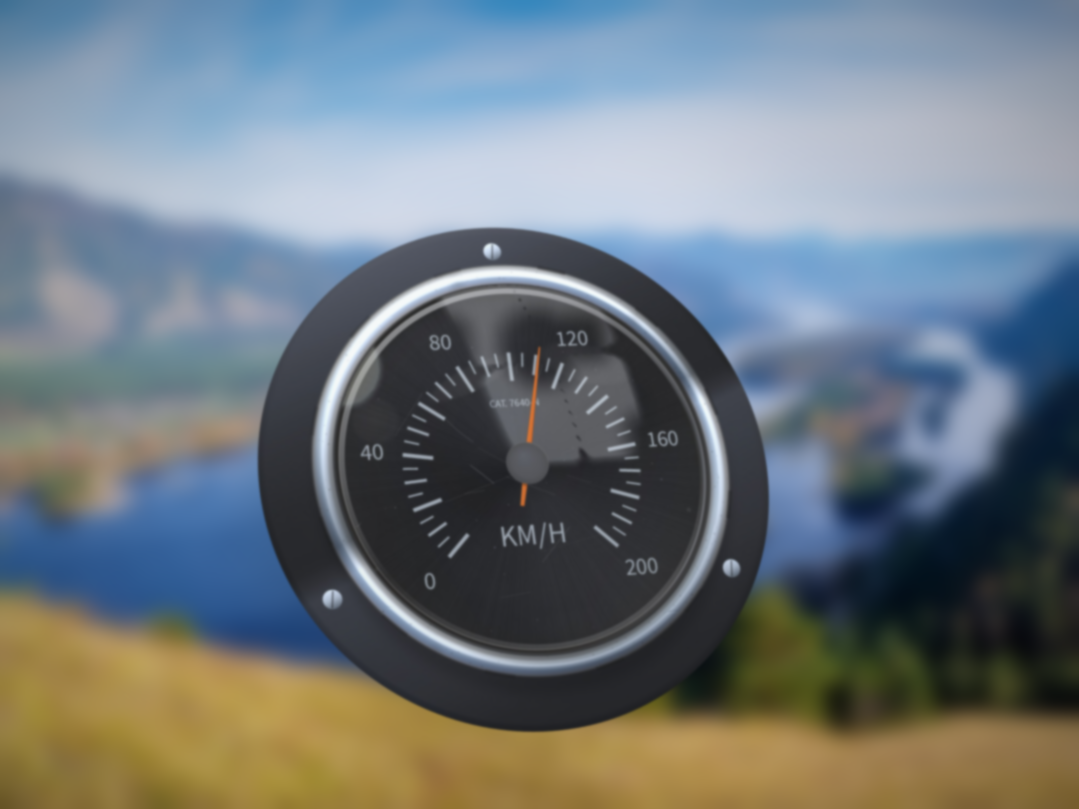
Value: 110 km/h
